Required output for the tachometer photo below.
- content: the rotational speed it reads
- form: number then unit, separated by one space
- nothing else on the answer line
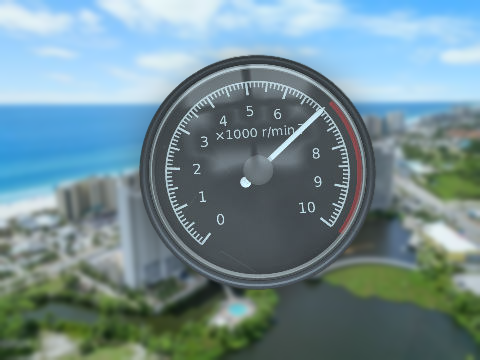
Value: 7000 rpm
